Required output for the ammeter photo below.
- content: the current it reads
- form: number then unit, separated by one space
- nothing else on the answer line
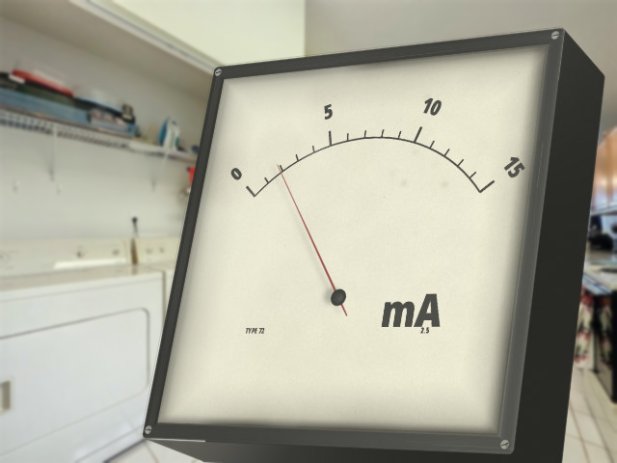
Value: 2 mA
